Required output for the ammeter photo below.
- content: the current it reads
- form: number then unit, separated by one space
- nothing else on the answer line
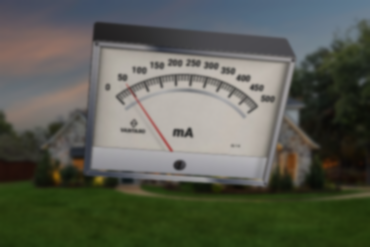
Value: 50 mA
